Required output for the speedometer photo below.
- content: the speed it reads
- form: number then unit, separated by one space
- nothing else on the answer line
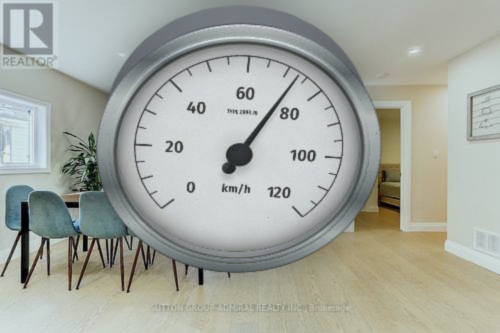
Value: 72.5 km/h
